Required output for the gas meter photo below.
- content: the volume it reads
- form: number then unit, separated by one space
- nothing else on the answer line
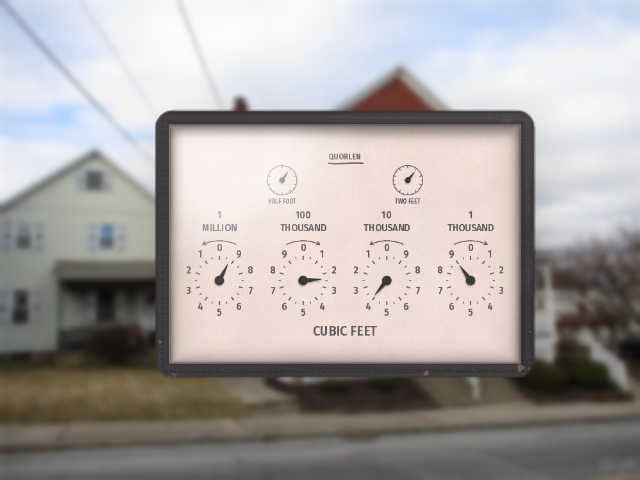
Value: 923900 ft³
